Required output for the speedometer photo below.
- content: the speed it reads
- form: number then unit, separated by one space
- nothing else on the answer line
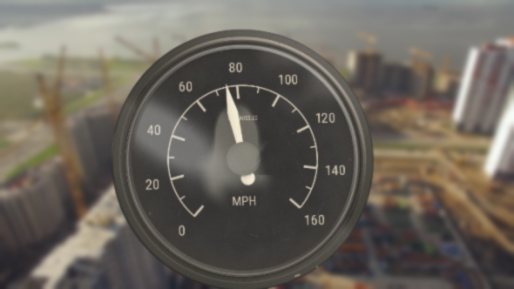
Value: 75 mph
